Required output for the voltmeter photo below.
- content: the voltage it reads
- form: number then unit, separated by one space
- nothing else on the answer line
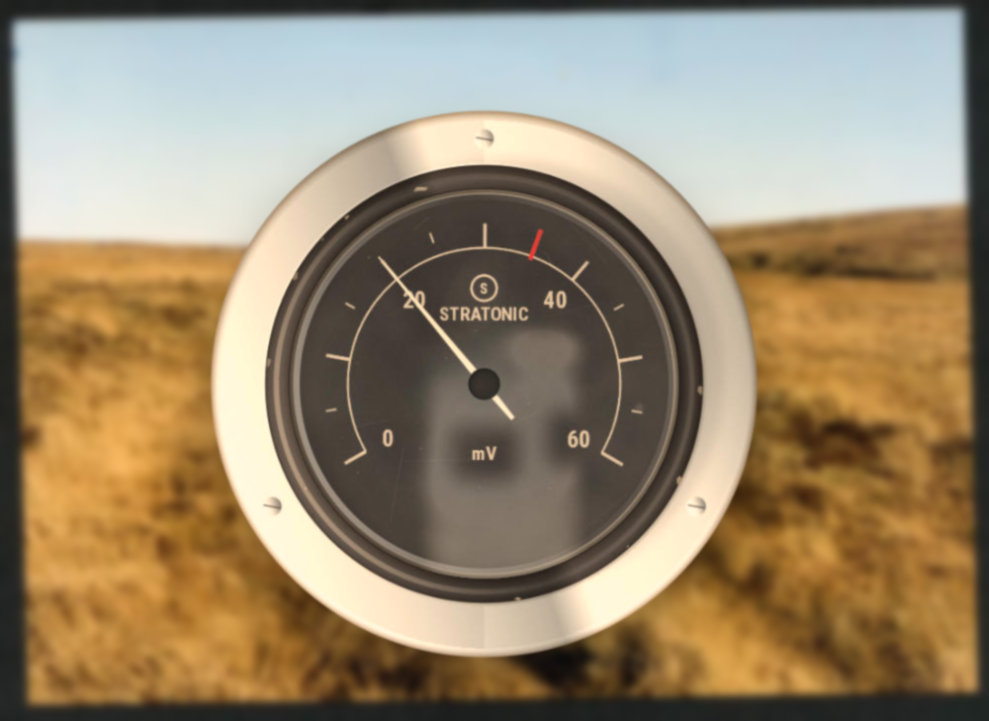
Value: 20 mV
